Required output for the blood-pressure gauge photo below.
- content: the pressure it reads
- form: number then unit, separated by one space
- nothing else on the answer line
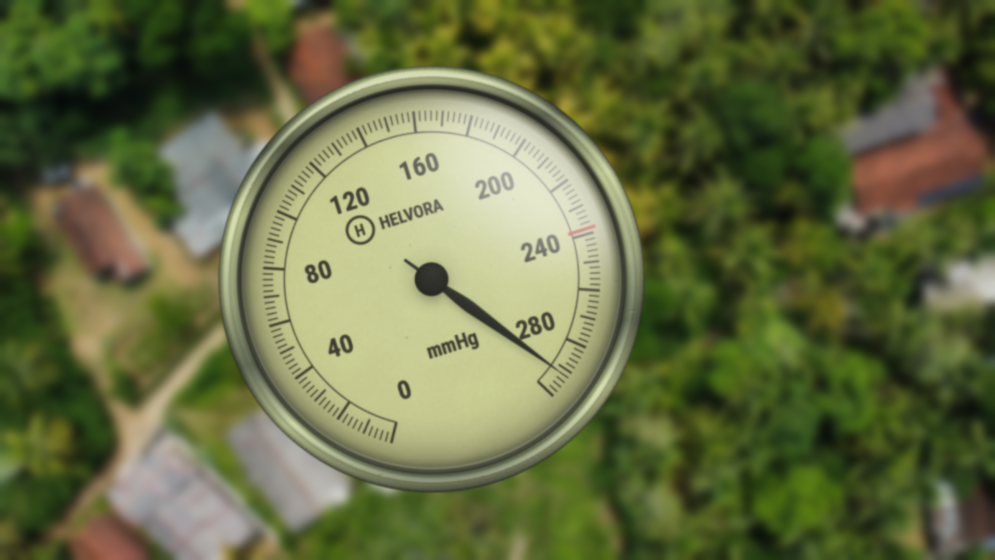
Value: 292 mmHg
